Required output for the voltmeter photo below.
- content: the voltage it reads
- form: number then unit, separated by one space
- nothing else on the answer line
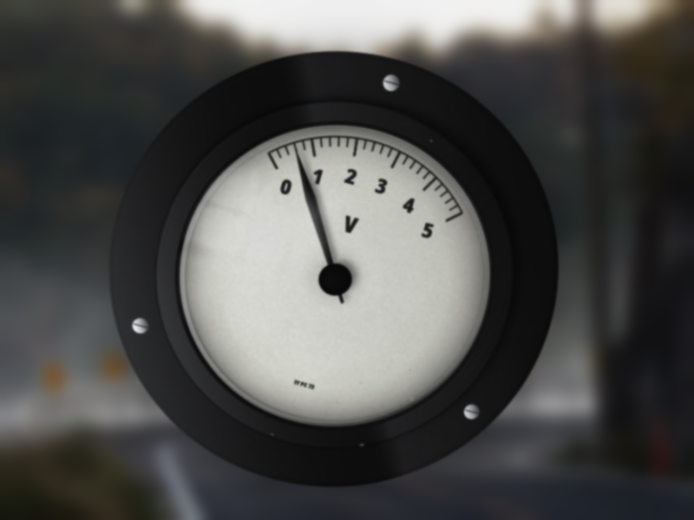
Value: 0.6 V
